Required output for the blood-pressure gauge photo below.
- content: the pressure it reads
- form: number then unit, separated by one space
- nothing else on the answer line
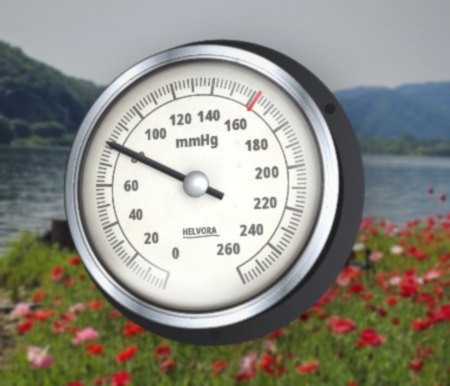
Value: 80 mmHg
